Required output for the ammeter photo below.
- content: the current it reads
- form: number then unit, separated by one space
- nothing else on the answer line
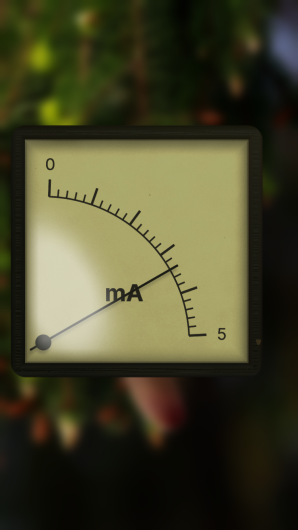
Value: 3.4 mA
